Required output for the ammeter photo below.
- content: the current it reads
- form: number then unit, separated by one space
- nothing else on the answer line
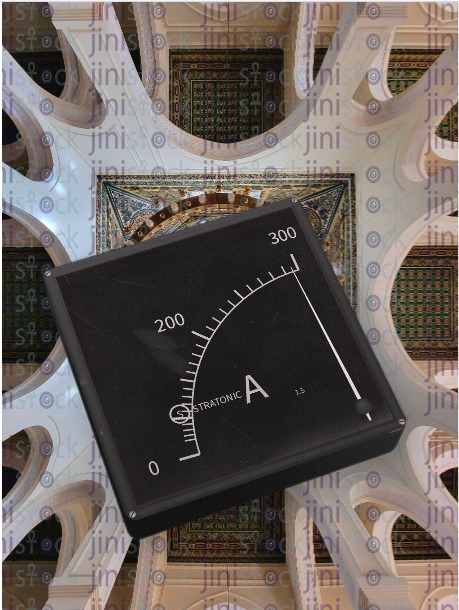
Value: 295 A
